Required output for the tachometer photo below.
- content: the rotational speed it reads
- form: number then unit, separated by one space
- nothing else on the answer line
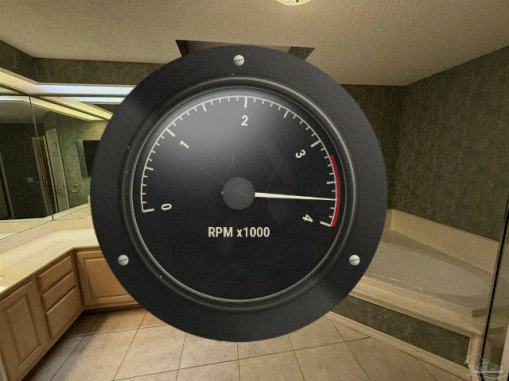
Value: 3700 rpm
